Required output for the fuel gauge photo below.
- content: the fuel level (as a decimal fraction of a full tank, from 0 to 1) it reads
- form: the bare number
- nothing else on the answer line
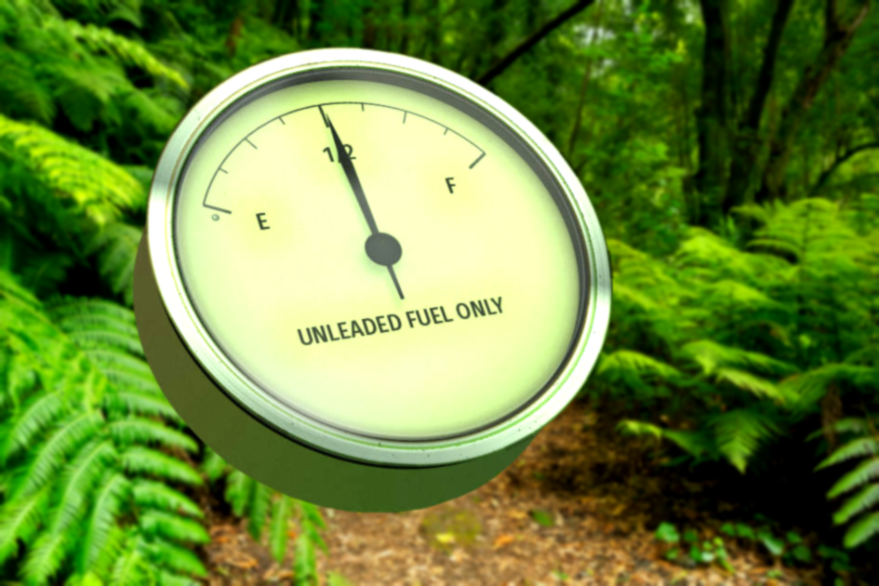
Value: 0.5
